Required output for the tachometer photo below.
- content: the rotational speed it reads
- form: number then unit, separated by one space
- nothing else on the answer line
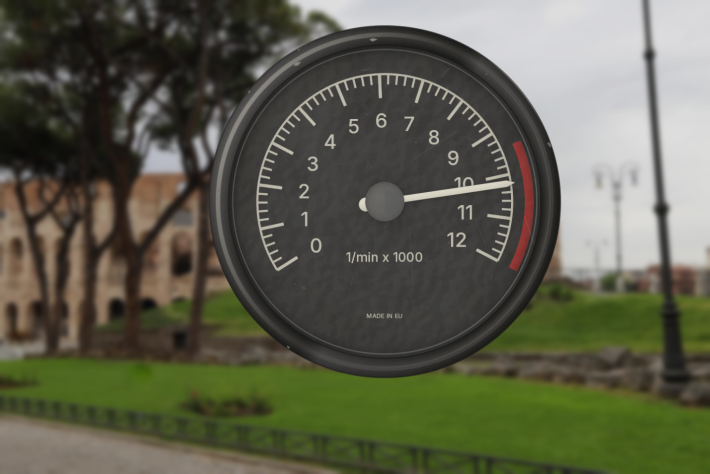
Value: 10200 rpm
